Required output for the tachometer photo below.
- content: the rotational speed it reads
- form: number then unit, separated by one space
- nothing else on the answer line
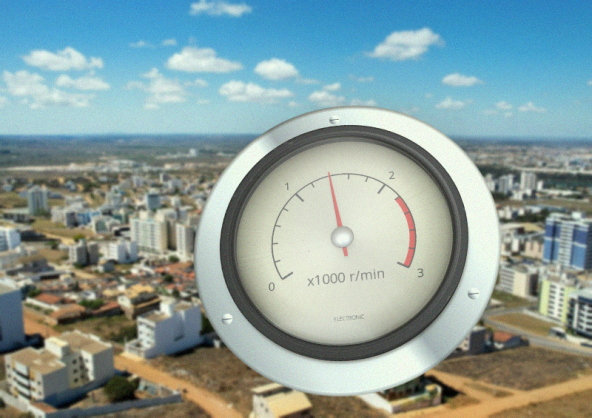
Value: 1400 rpm
